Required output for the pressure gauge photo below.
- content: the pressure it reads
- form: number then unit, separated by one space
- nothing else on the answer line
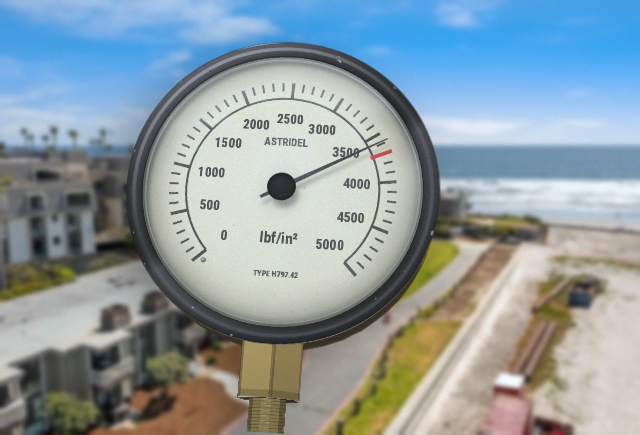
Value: 3600 psi
